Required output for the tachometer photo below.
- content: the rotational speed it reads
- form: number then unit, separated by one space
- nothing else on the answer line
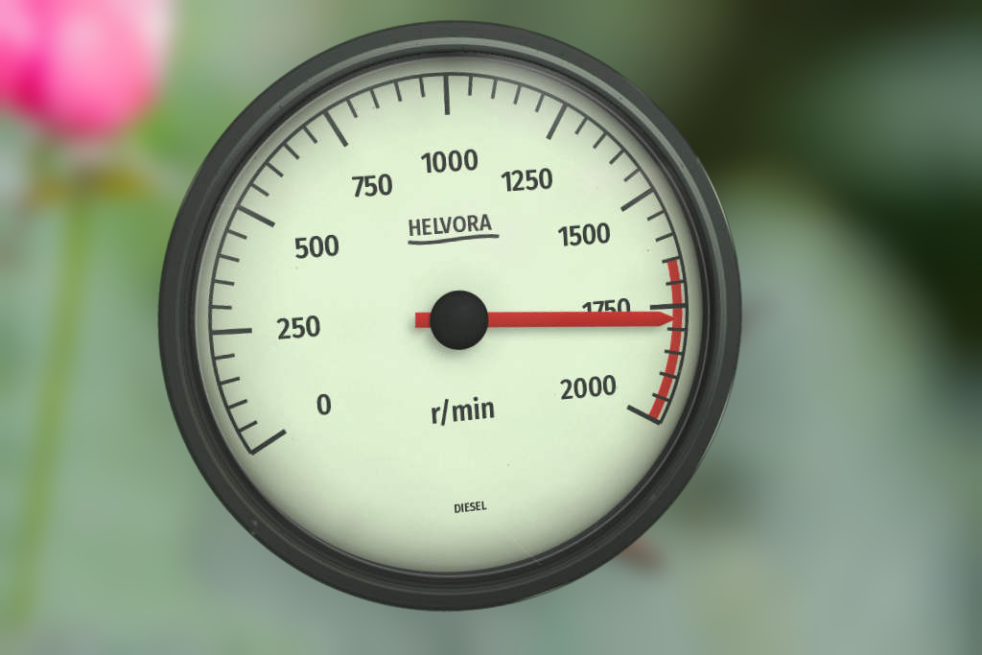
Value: 1775 rpm
